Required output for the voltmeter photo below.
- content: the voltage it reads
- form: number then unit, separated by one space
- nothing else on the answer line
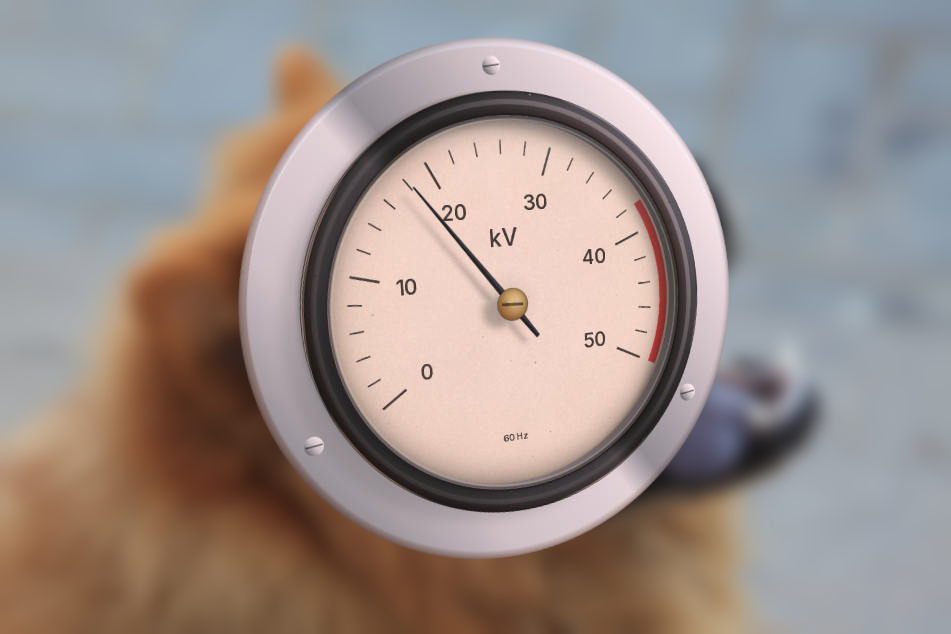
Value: 18 kV
